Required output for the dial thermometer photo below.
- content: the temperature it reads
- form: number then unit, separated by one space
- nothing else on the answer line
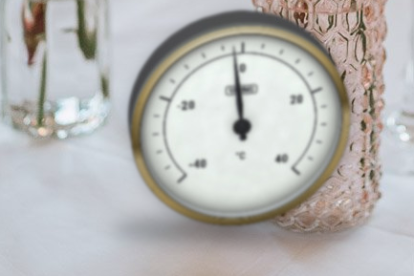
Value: -2 °C
